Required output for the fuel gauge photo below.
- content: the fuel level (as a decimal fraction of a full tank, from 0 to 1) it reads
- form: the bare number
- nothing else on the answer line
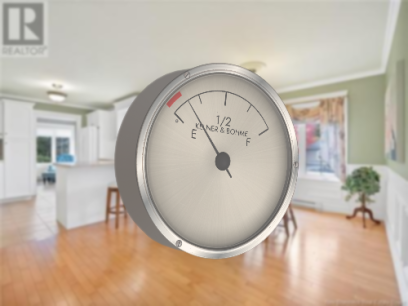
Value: 0.125
